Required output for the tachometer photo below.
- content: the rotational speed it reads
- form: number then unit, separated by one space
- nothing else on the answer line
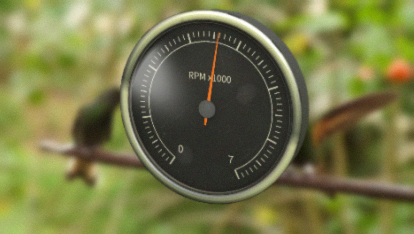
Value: 3600 rpm
